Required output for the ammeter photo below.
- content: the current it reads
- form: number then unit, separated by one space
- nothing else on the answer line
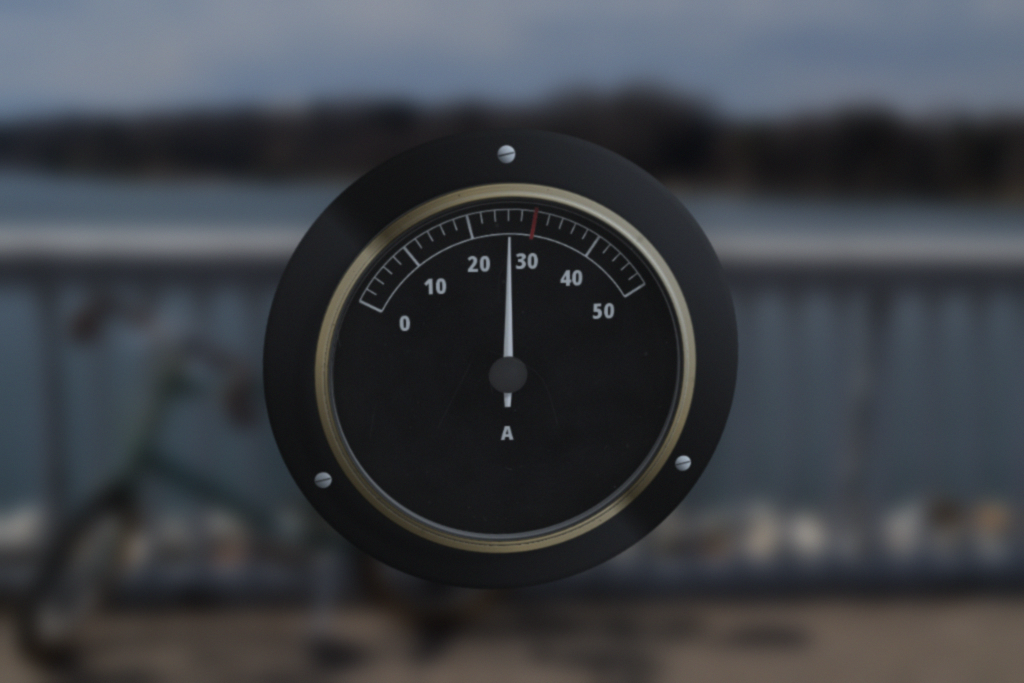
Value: 26 A
